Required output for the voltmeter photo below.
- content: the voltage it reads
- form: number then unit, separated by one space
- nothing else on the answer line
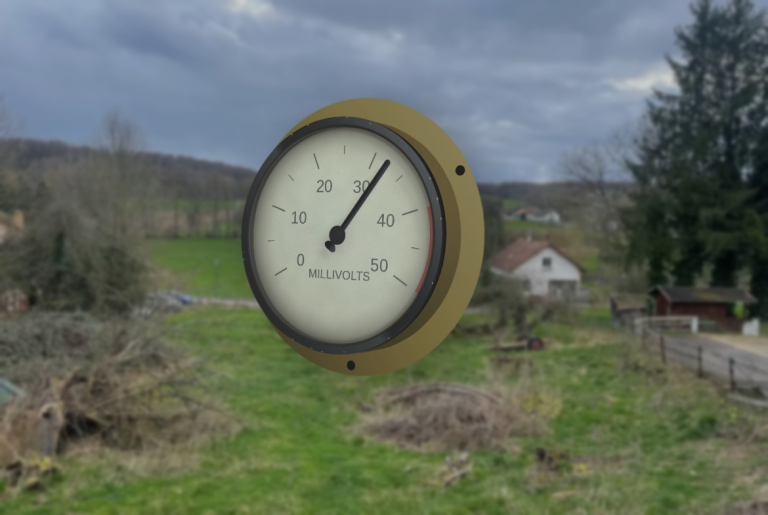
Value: 32.5 mV
